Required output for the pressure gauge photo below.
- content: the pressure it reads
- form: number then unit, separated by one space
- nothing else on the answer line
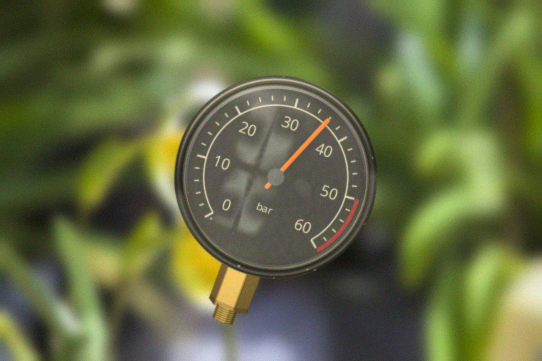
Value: 36 bar
